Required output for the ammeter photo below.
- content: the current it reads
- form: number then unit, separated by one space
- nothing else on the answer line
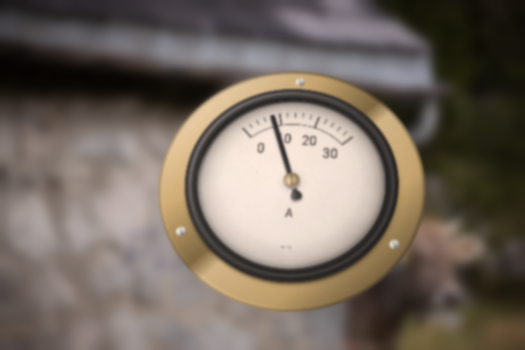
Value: 8 A
